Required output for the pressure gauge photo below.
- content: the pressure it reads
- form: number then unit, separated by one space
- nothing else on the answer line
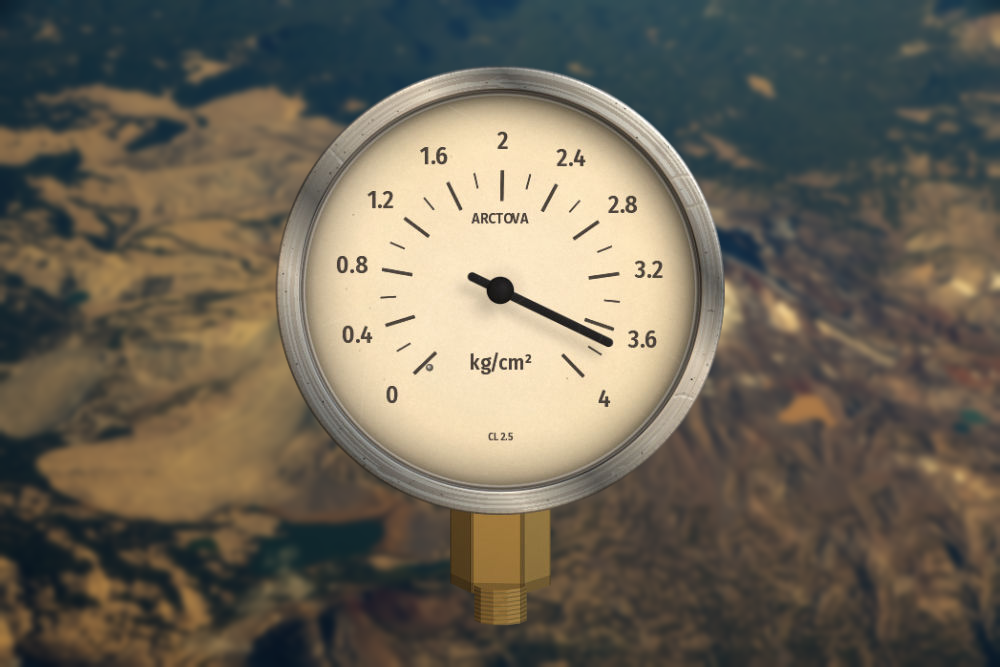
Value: 3.7 kg/cm²
